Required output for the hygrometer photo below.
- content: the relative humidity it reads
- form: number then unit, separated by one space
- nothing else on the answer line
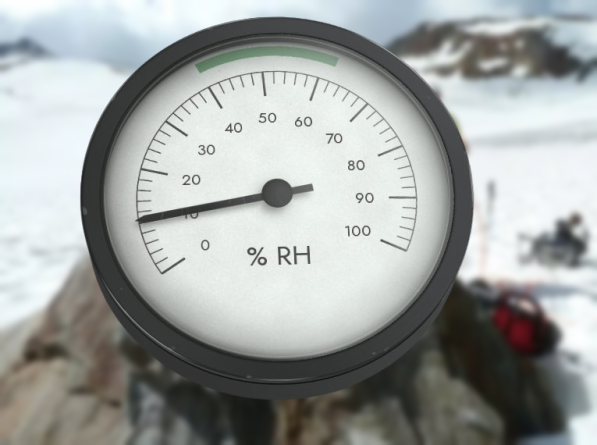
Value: 10 %
